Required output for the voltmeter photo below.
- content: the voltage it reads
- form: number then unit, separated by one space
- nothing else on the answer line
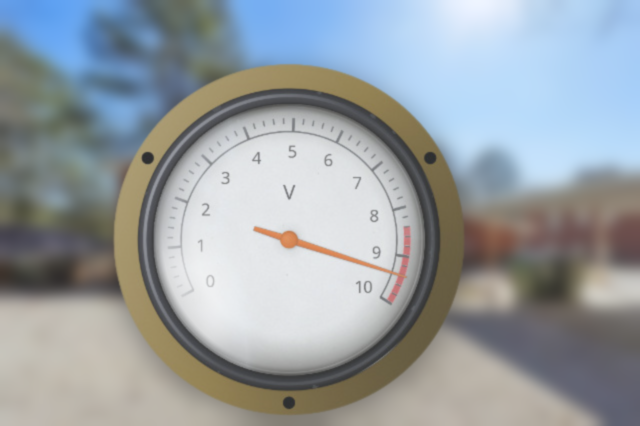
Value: 9.4 V
